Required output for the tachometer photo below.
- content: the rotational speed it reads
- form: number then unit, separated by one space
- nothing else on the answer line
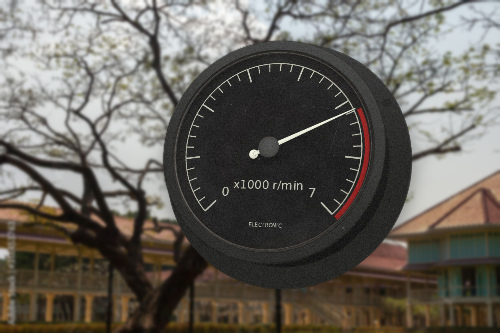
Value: 5200 rpm
